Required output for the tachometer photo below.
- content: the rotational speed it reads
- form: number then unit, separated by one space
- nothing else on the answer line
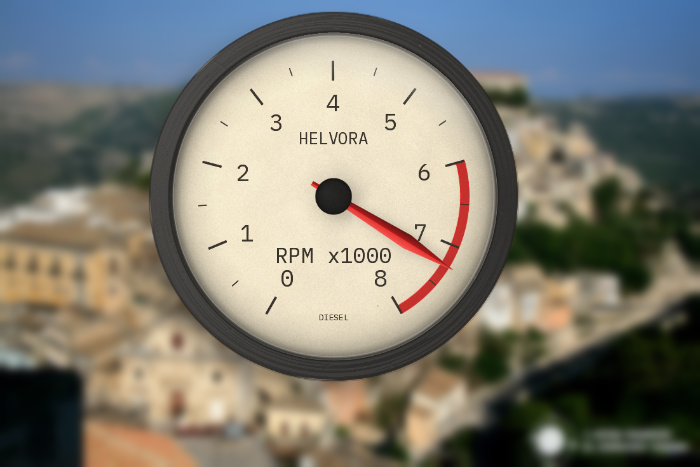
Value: 7250 rpm
